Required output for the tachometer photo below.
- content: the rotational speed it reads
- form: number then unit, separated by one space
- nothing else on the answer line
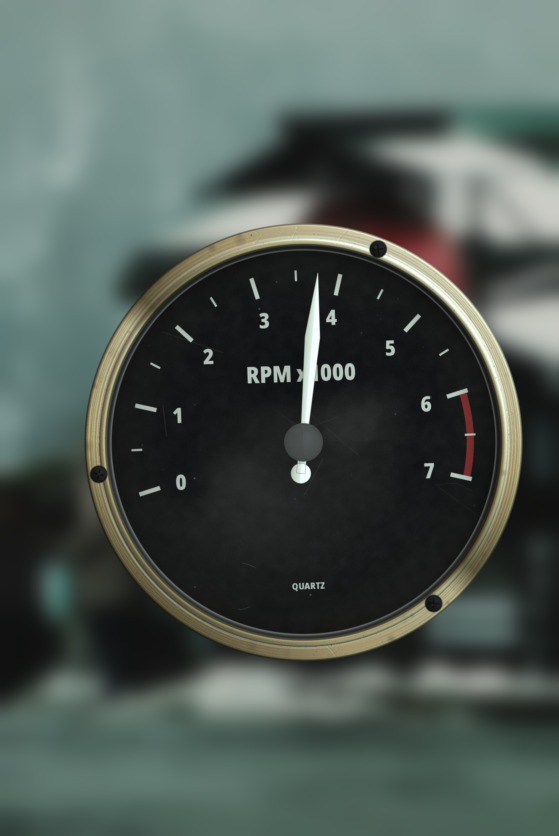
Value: 3750 rpm
